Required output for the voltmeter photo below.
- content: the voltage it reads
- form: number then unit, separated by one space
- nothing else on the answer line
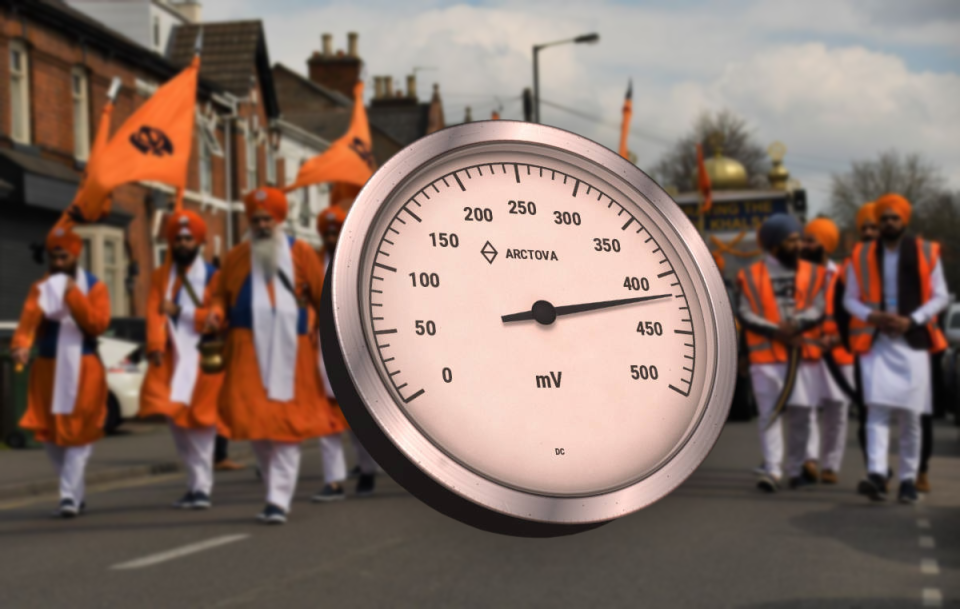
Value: 420 mV
